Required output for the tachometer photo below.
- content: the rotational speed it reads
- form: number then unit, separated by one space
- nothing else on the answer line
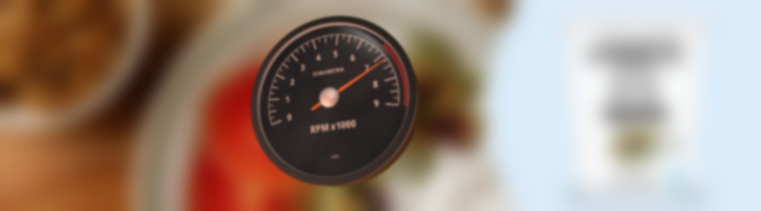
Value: 7250 rpm
